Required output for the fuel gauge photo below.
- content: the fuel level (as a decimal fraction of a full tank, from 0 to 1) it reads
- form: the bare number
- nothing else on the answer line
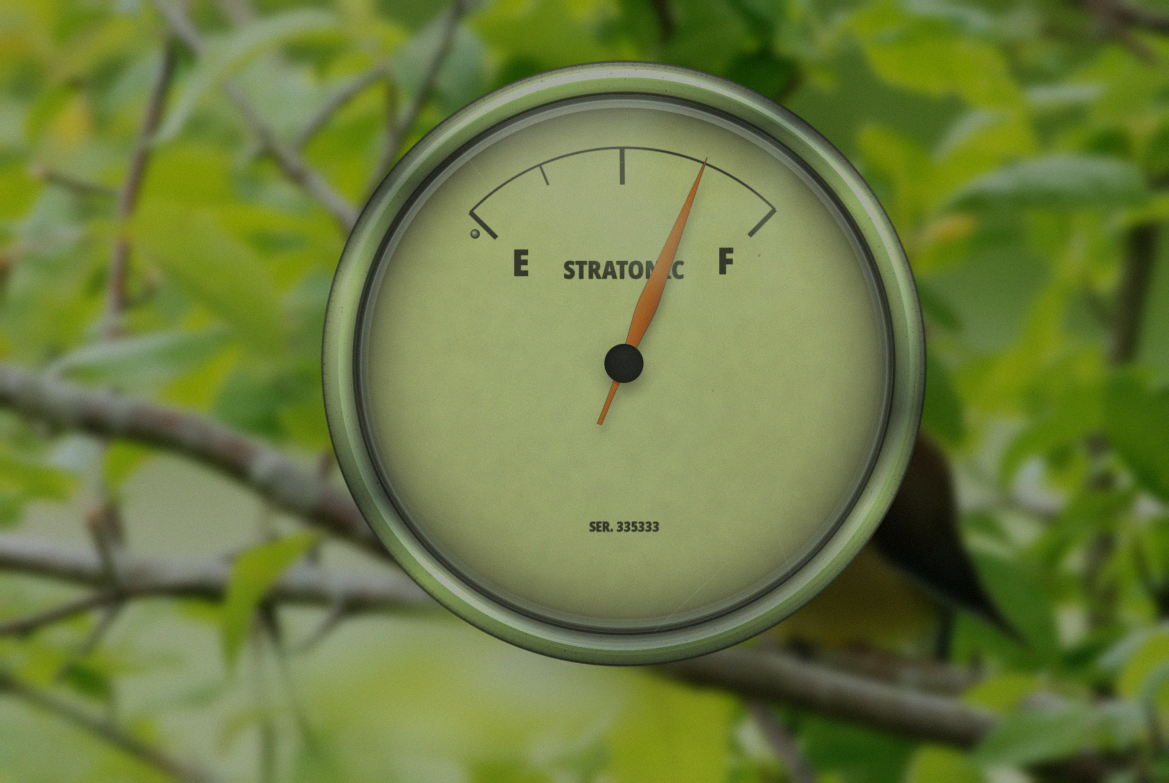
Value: 0.75
